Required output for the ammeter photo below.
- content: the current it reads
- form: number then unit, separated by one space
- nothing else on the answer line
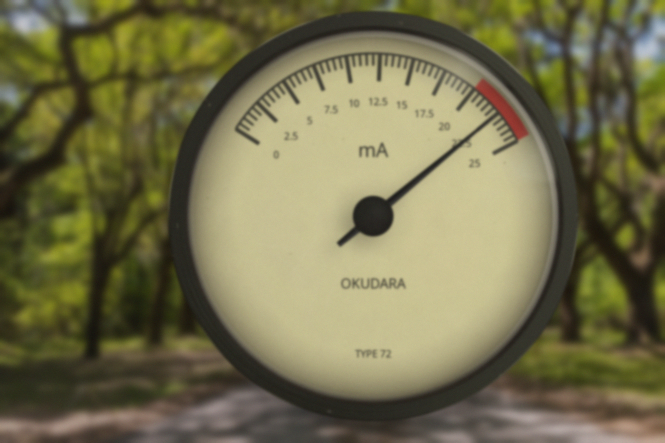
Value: 22.5 mA
